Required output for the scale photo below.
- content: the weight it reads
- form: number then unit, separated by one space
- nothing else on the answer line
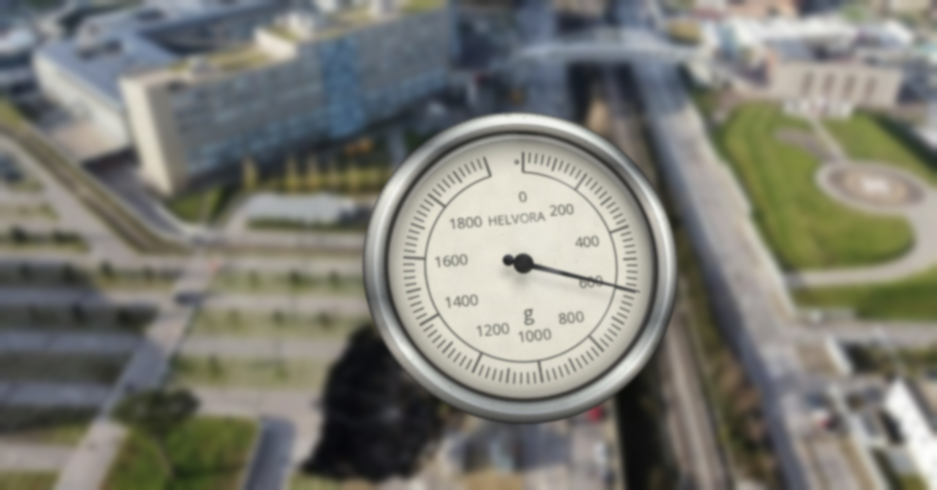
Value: 600 g
